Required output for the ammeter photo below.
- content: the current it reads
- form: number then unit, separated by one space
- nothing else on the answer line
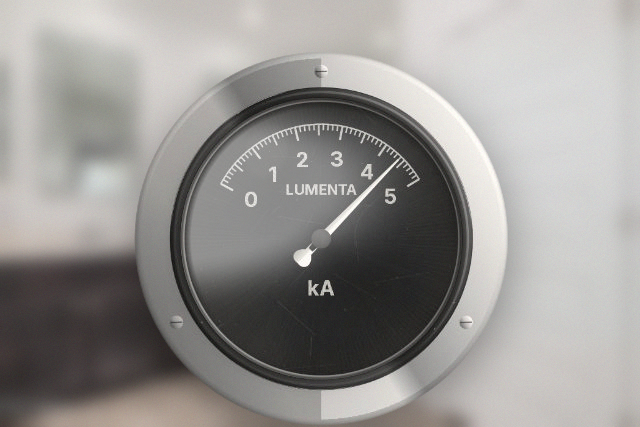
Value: 4.4 kA
